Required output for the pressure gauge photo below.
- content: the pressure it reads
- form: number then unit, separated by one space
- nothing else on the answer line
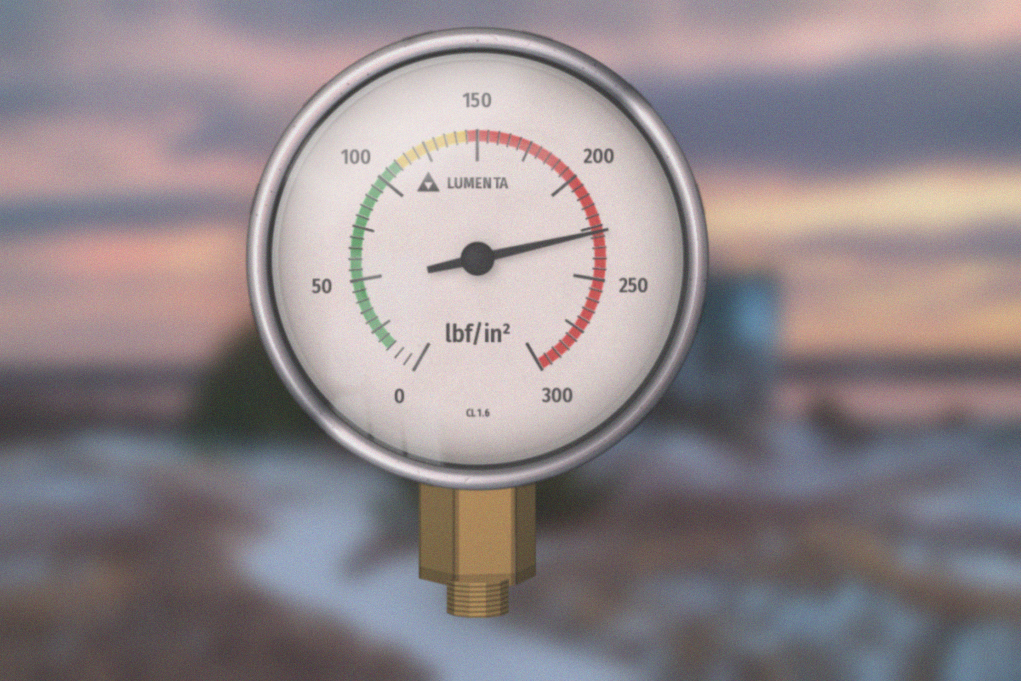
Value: 227.5 psi
